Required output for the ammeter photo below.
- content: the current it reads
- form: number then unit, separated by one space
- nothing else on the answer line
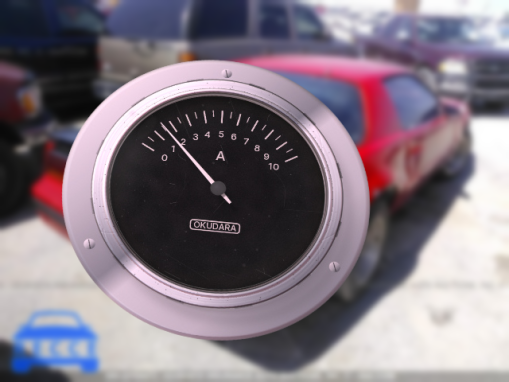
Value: 1.5 A
